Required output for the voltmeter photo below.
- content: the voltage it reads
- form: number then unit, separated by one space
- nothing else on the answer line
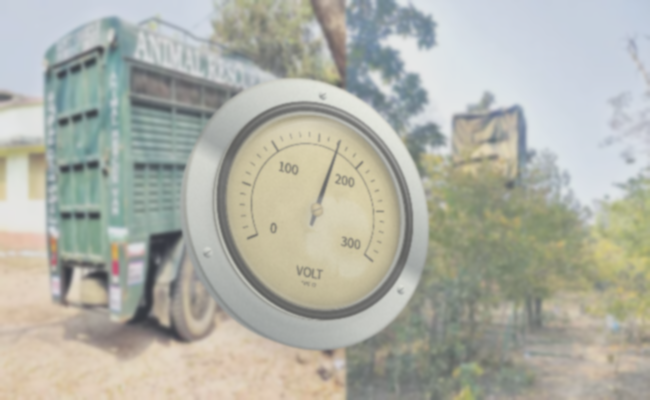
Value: 170 V
